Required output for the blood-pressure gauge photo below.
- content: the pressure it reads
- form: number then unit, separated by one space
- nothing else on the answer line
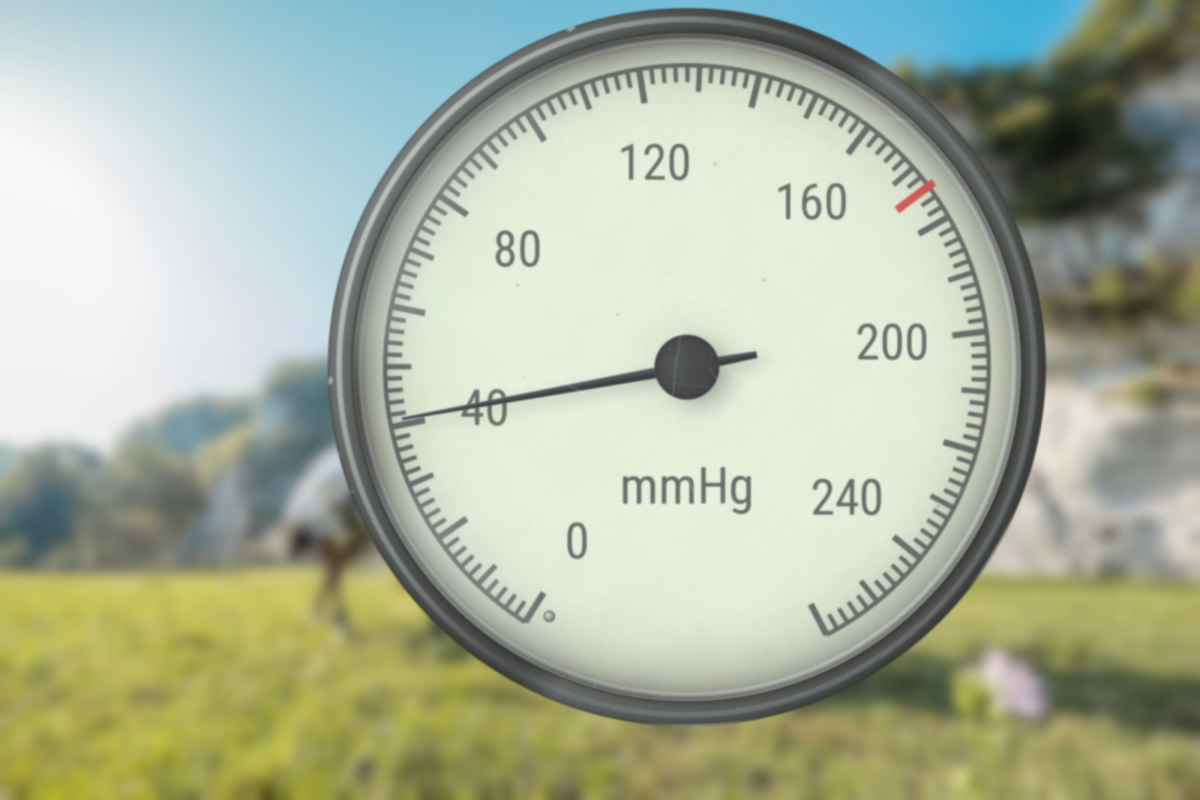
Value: 41 mmHg
